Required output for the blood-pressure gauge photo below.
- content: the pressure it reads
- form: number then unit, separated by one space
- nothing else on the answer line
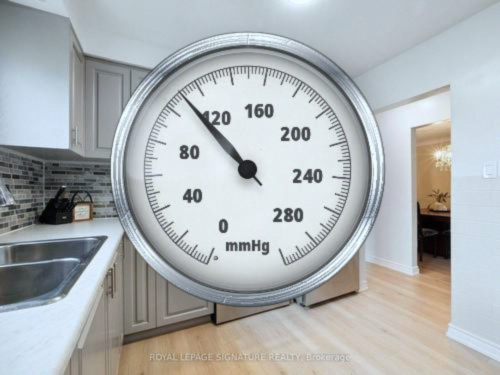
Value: 110 mmHg
